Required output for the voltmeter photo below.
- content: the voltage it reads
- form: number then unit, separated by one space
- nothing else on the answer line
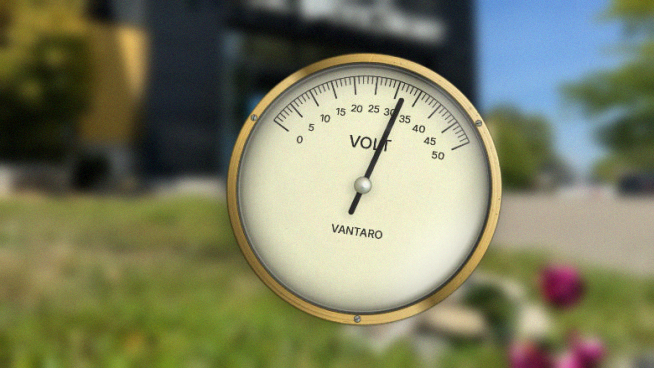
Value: 32 V
